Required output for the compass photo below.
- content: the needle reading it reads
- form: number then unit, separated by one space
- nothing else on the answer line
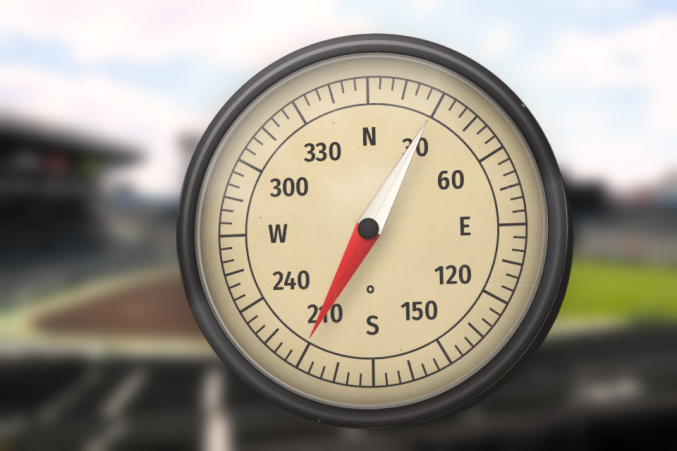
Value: 210 °
